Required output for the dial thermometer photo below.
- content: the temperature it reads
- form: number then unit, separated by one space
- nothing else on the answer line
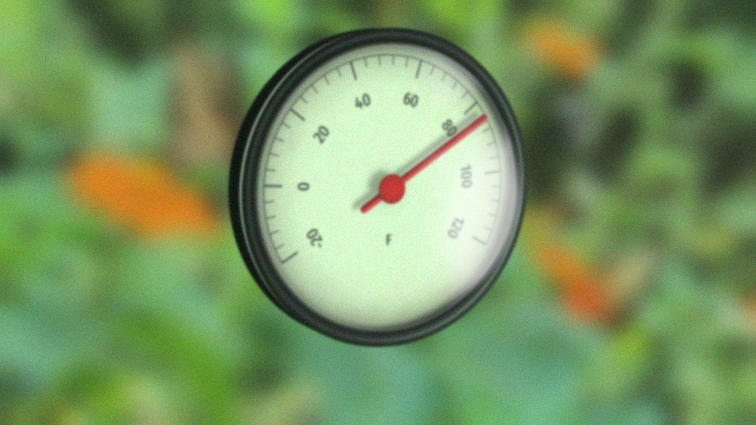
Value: 84 °F
